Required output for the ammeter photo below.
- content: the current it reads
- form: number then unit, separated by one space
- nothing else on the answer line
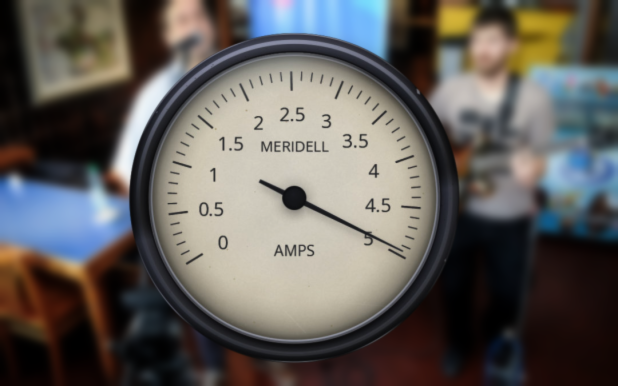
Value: 4.95 A
